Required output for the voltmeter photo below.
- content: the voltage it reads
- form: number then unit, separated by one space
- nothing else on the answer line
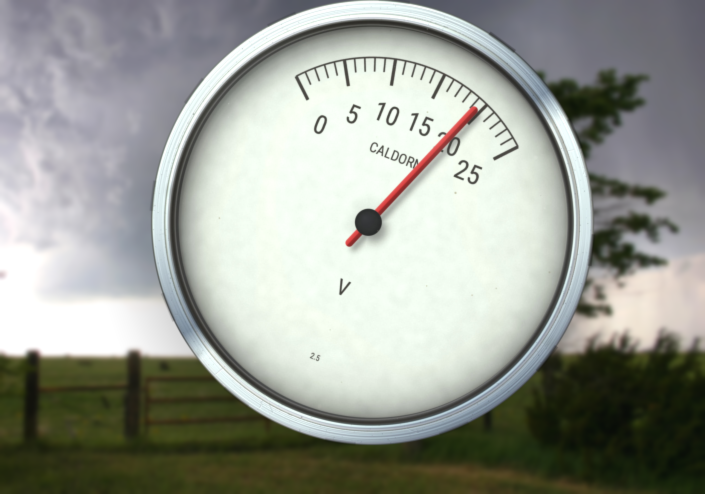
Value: 19.5 V
